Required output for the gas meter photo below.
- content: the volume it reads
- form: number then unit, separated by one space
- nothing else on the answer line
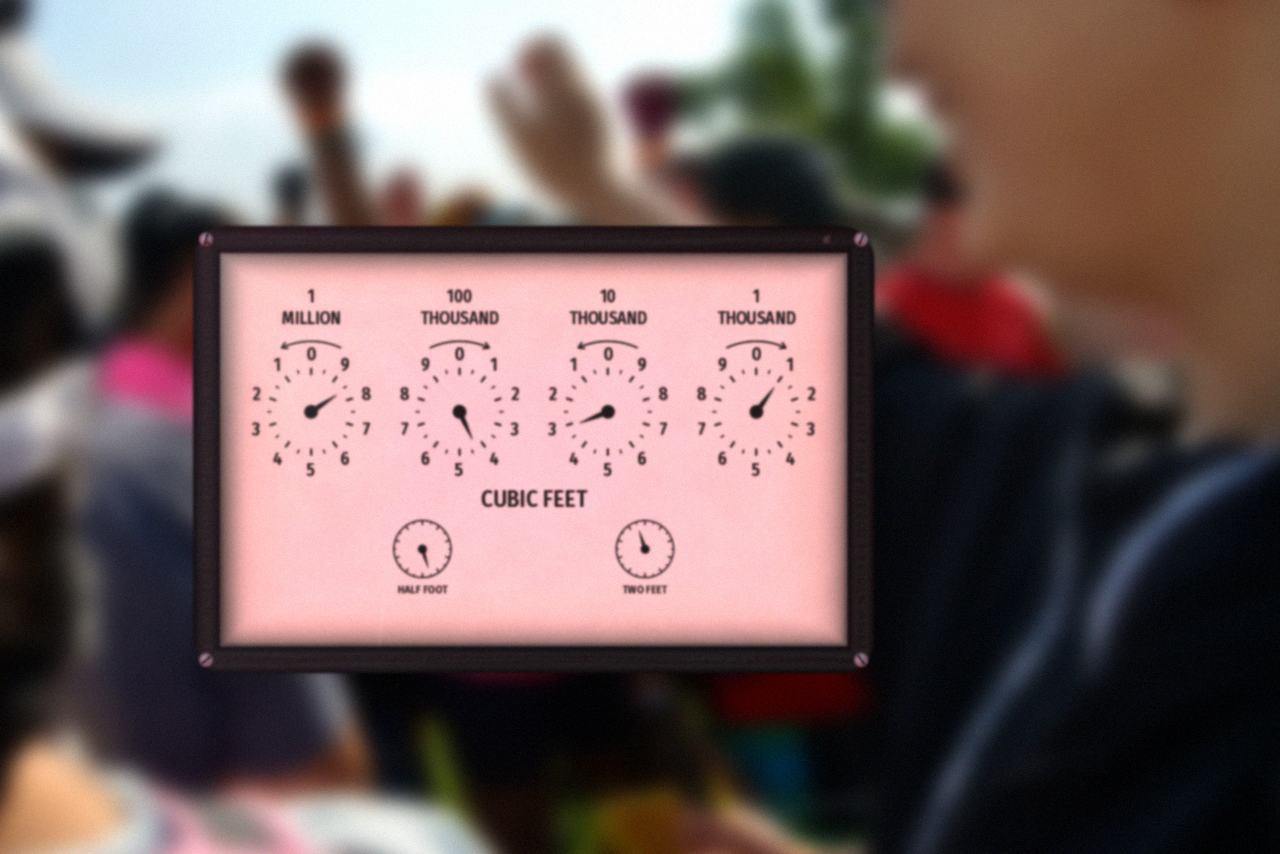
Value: 843100 ft³
